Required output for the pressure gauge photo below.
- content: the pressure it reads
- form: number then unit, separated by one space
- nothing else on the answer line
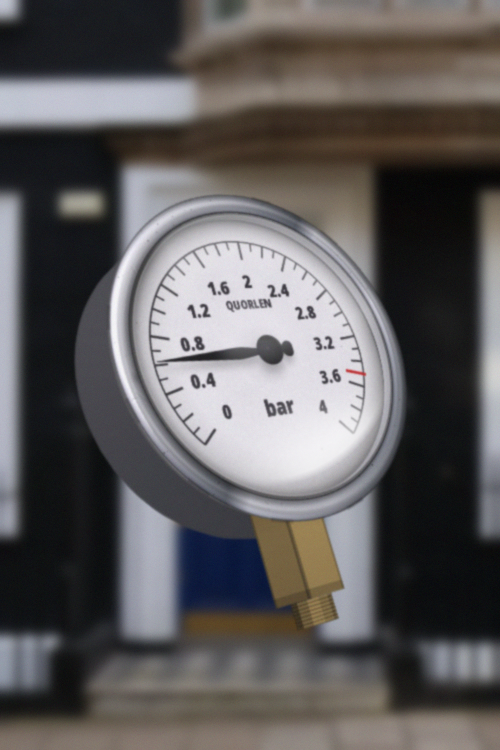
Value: 0.6 bar
